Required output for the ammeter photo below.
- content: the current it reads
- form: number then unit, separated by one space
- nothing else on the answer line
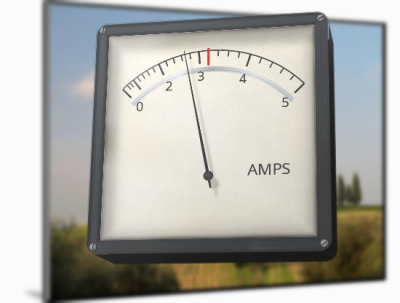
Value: 2.7 A
